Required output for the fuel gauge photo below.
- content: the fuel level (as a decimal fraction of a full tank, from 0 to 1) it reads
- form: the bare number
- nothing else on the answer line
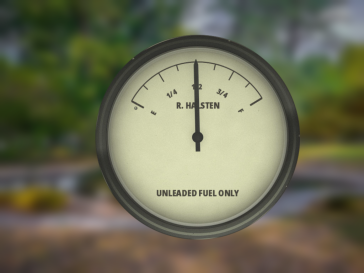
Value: 0.5
